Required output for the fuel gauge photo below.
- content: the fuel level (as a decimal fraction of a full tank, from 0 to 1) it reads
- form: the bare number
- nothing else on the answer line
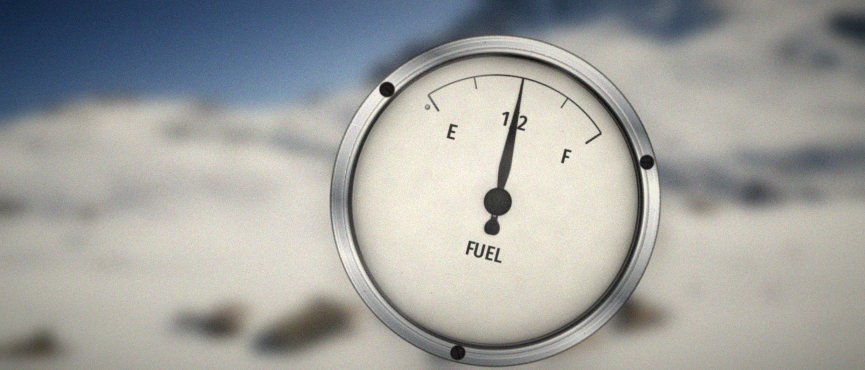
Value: 0.5
